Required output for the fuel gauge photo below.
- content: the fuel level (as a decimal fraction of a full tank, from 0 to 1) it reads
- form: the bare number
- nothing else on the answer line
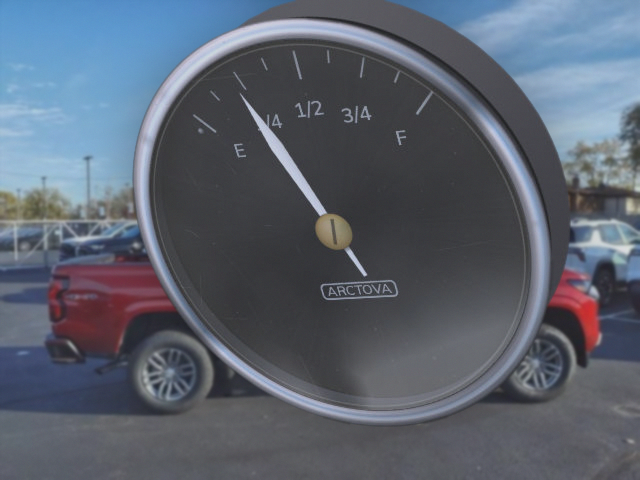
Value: 0.25
